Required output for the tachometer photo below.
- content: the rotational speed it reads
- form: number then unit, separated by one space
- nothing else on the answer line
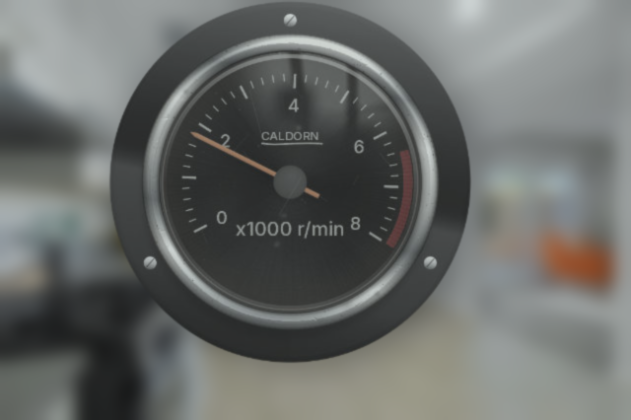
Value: 1800 rpm
